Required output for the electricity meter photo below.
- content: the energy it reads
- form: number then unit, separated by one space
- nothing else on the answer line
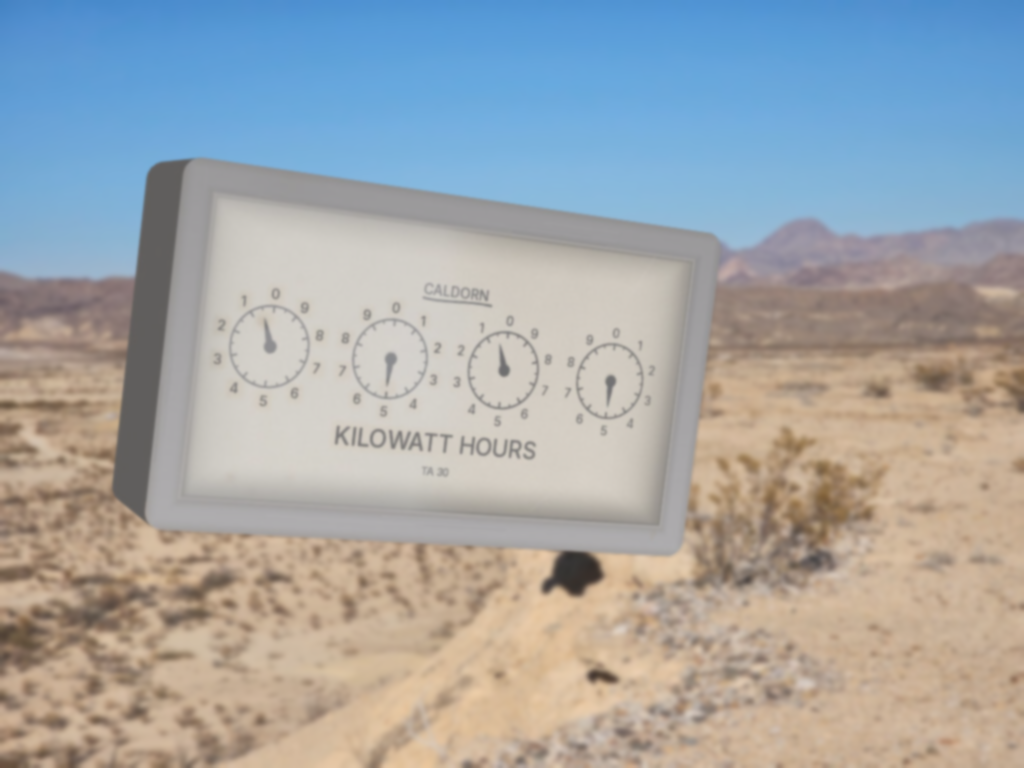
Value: 505 kWh
